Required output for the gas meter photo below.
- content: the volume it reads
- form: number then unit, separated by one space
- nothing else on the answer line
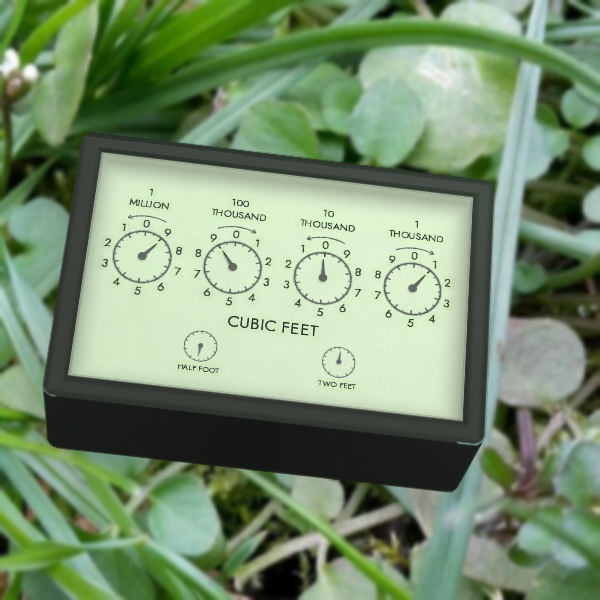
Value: 890100 ft³
